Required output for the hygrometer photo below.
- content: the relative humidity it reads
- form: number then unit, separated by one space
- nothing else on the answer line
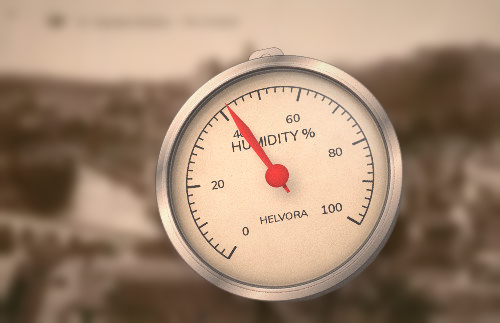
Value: 42 %
